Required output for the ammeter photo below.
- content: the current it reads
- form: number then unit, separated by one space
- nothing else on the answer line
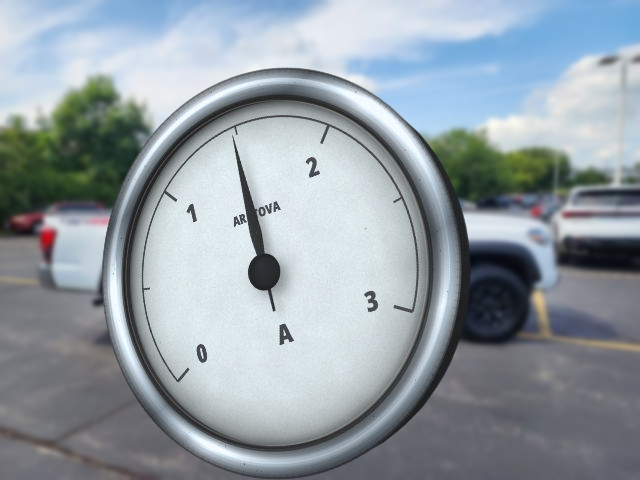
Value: 1.5 A
